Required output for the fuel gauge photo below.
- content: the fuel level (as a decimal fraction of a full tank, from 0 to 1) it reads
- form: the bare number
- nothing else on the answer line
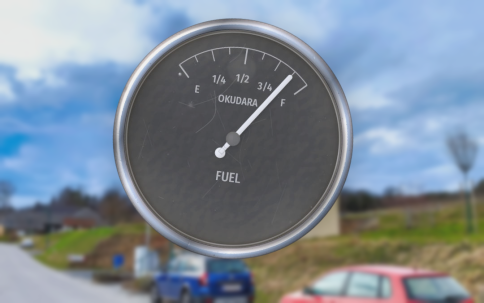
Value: 0.875
